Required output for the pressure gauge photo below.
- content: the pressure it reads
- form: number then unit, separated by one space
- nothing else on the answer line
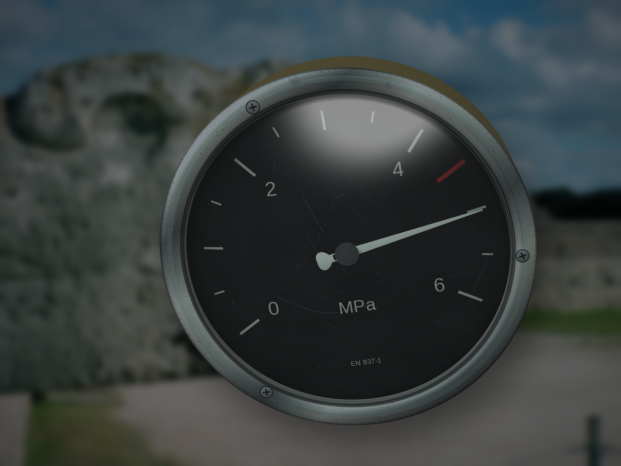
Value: 5 MPa
